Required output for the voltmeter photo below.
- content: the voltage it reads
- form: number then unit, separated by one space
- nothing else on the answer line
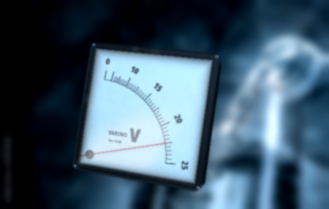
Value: 22.5 V
